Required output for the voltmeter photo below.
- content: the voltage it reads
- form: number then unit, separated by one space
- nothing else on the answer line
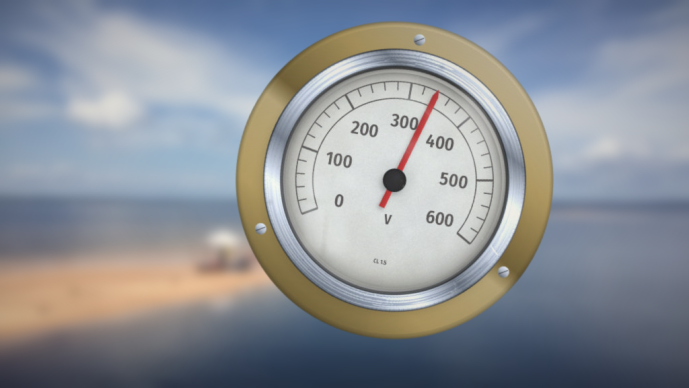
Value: 340 V
